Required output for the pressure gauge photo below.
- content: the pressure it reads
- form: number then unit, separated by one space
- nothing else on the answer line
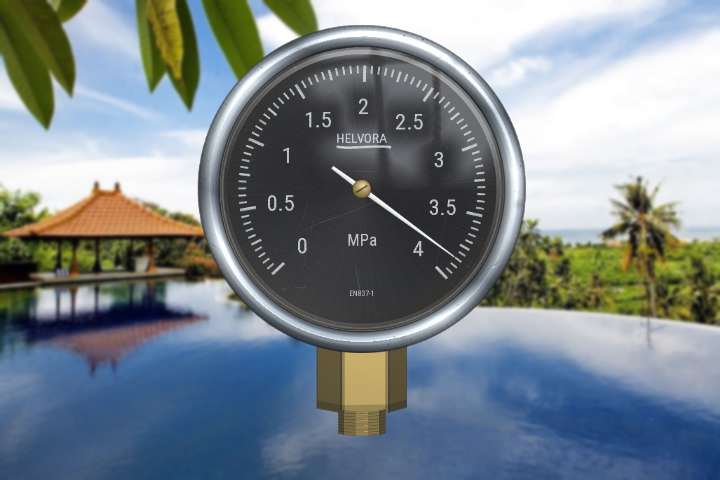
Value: 3.85 MPa
